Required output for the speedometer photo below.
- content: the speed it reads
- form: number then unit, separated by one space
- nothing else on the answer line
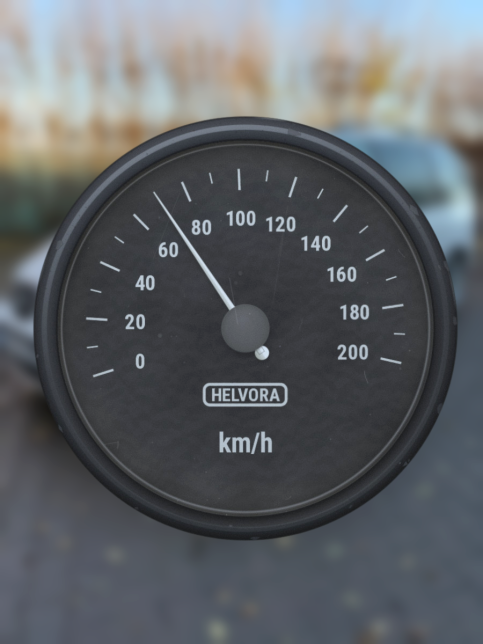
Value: 70 km/h
